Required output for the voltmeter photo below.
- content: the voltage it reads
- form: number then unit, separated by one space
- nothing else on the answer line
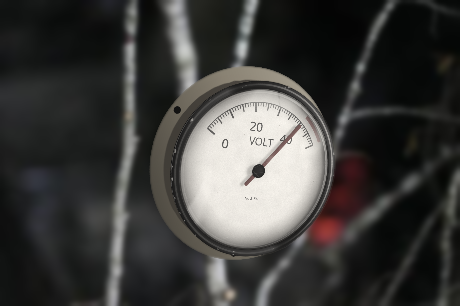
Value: 40 V
